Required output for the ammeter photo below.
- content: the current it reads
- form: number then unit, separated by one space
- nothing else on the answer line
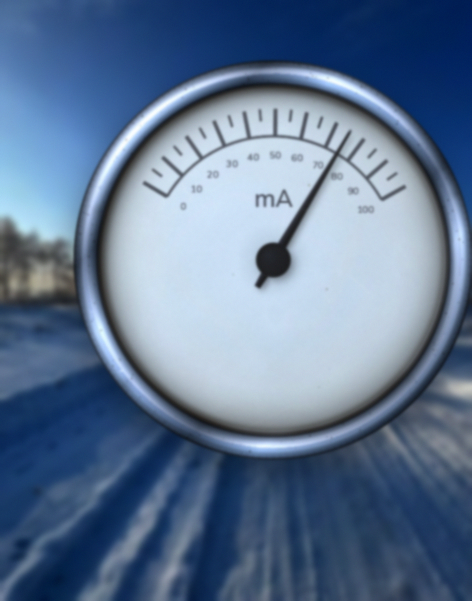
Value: 75 mA
